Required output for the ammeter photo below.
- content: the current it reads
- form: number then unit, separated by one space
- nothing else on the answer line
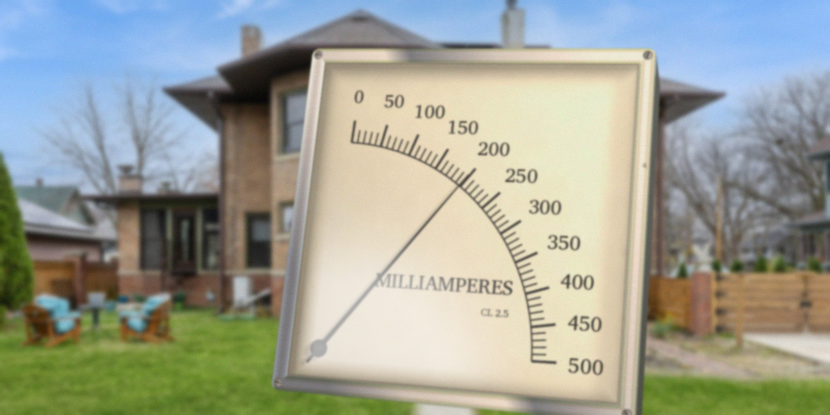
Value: 200 mA
